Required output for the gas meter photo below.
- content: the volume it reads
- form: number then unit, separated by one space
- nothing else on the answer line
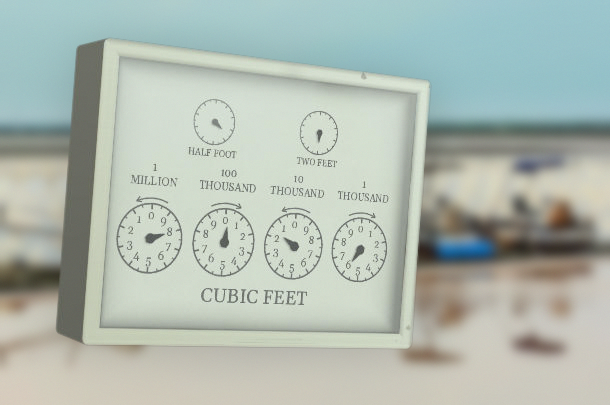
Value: 801600 ft³
